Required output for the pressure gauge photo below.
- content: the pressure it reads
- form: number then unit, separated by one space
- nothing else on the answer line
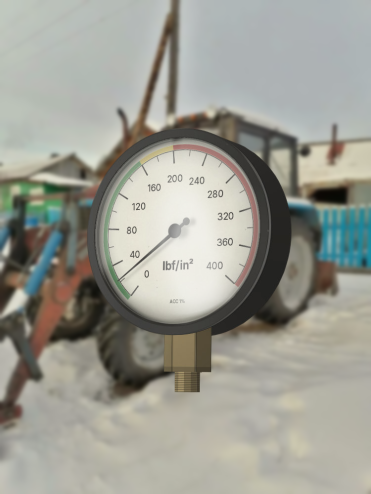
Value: 20 psi
